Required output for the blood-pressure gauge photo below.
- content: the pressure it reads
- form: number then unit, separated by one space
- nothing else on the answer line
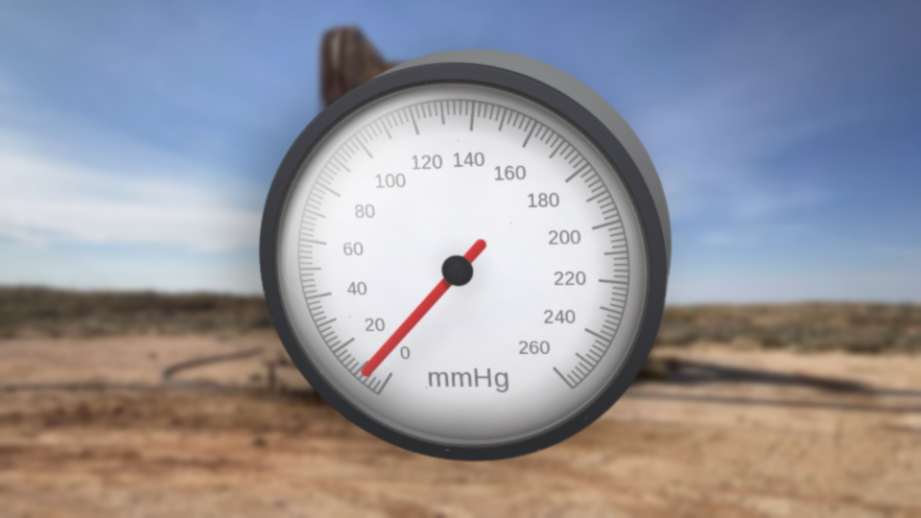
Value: 8 mmHg
